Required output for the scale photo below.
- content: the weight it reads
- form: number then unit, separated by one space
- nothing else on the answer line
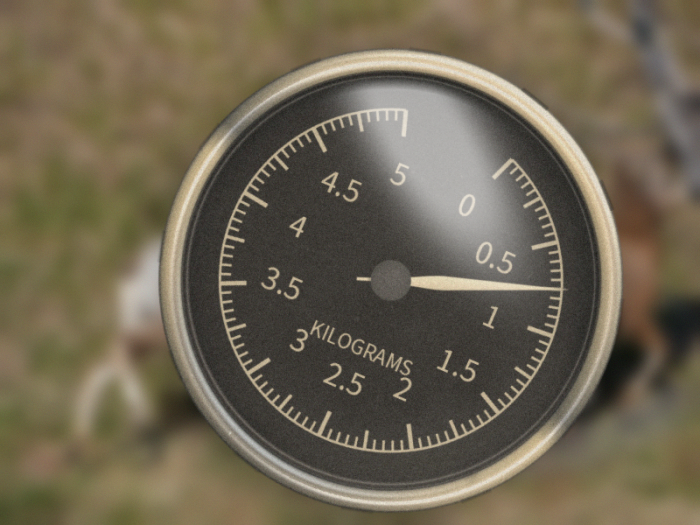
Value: 0.75 kg
